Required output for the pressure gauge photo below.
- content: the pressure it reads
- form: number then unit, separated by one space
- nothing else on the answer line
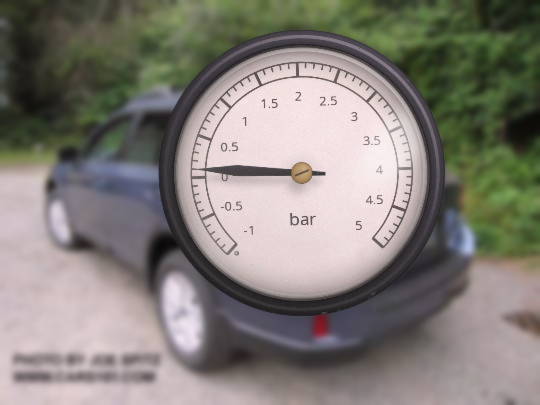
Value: 0.1 bar
